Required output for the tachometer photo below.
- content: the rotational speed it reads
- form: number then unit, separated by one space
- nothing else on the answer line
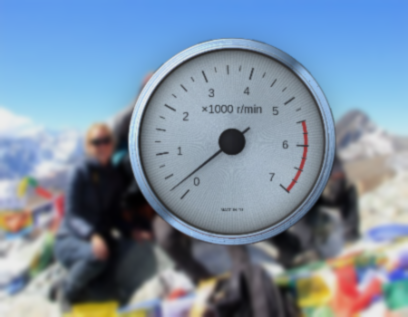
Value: 250 rpm
